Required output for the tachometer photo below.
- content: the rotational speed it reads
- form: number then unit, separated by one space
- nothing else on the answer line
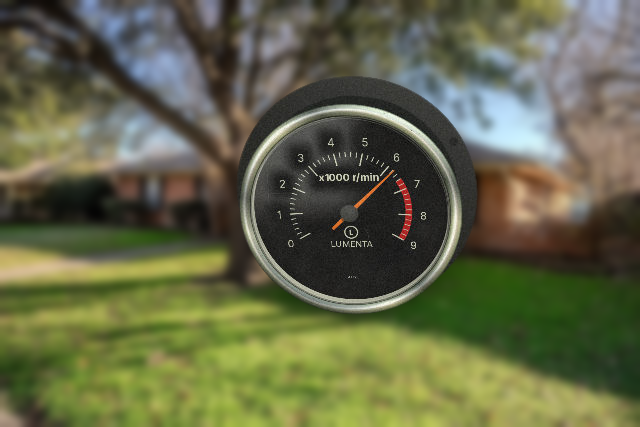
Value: 6200 rpm
